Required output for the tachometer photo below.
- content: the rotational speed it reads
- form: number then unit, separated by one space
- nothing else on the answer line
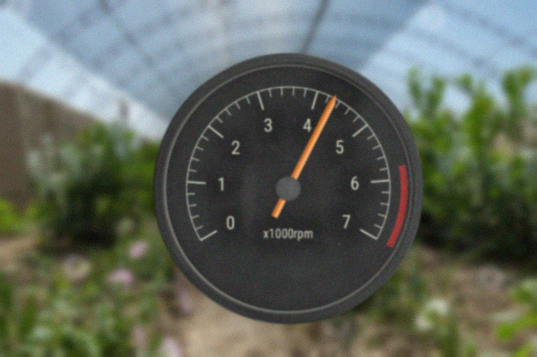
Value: 4300 rpm
